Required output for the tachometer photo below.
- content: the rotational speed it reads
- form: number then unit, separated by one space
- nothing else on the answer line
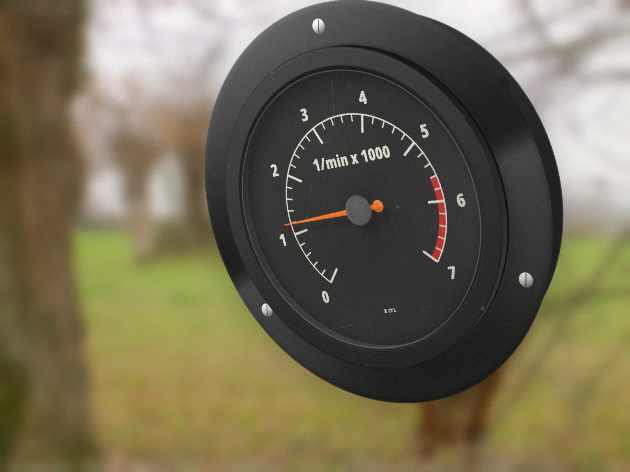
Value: 1200 rpm
